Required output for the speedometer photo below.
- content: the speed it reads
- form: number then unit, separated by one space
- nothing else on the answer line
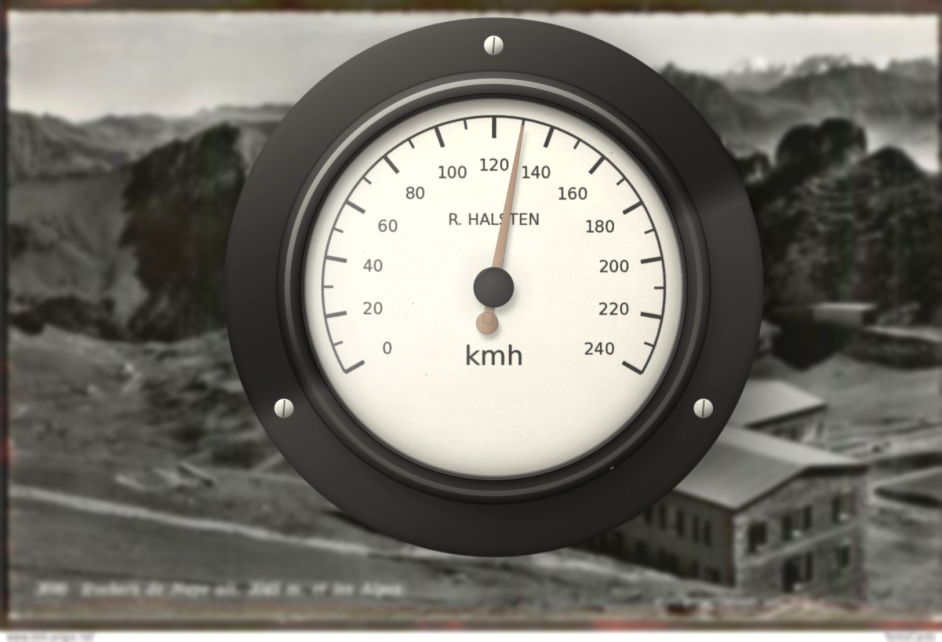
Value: 130 km/h
